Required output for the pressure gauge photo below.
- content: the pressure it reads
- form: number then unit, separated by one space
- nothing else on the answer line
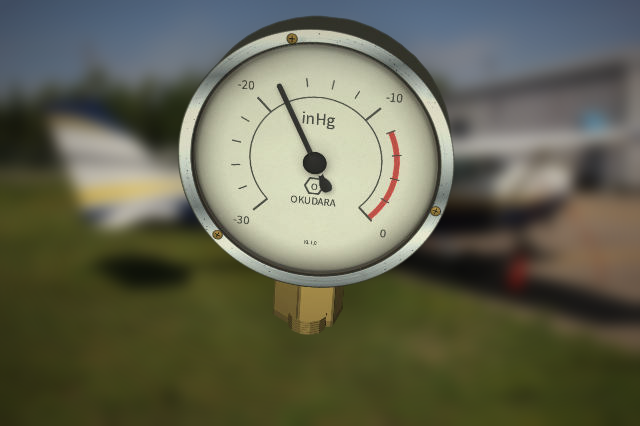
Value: -18 inHg
